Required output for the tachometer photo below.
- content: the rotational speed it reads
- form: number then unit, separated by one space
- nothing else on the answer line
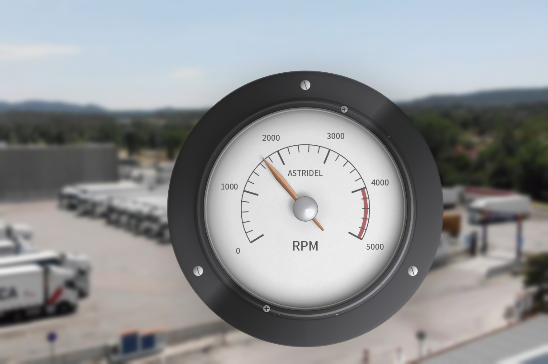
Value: 1700 rpm
